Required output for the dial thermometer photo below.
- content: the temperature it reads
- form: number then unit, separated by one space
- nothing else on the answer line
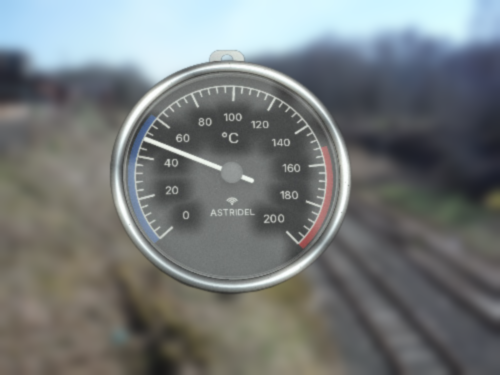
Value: 48 °C
